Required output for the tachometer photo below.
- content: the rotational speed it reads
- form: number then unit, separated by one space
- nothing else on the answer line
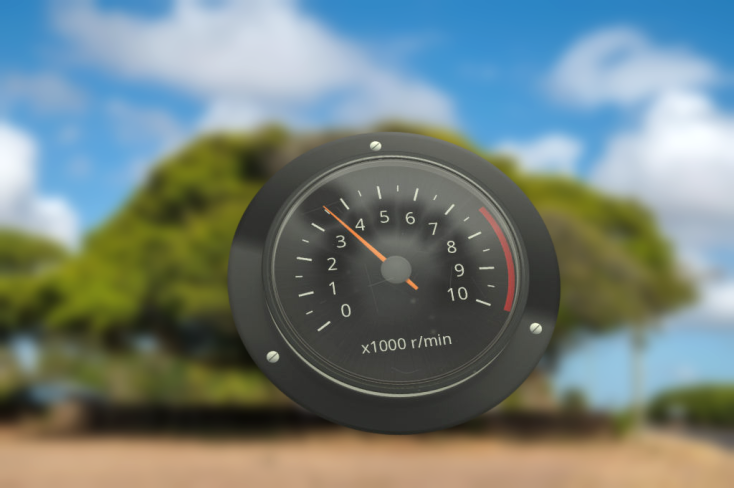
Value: 3500 rpm
